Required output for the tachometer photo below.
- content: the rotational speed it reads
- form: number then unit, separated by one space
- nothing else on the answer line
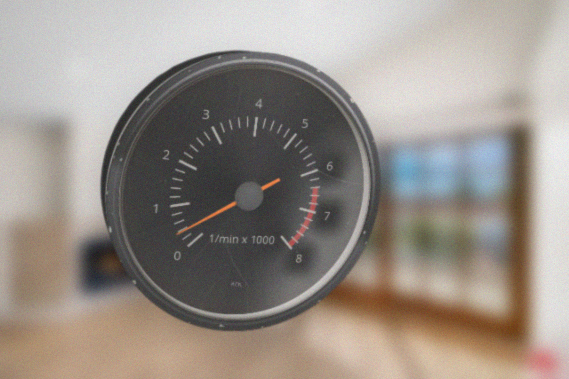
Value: 400 rpm
